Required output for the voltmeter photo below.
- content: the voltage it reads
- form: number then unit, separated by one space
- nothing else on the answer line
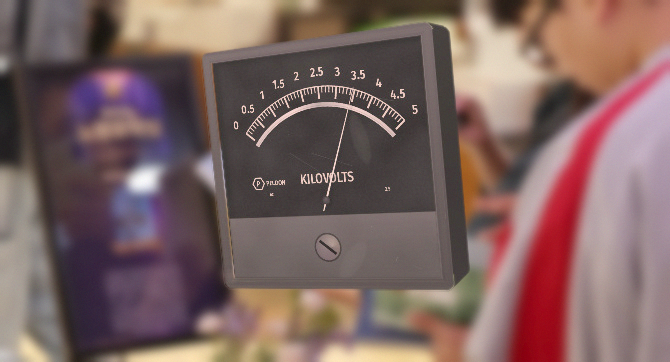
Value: 3.5 kV
